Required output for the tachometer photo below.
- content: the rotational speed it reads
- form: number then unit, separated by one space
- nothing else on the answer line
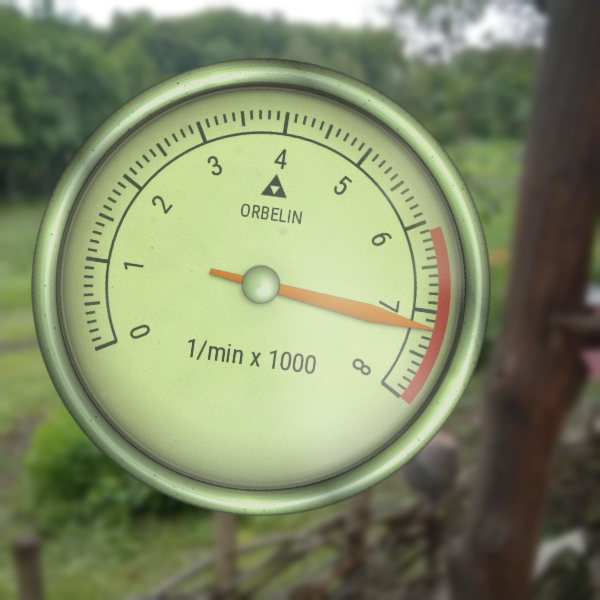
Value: 7200 rpm
